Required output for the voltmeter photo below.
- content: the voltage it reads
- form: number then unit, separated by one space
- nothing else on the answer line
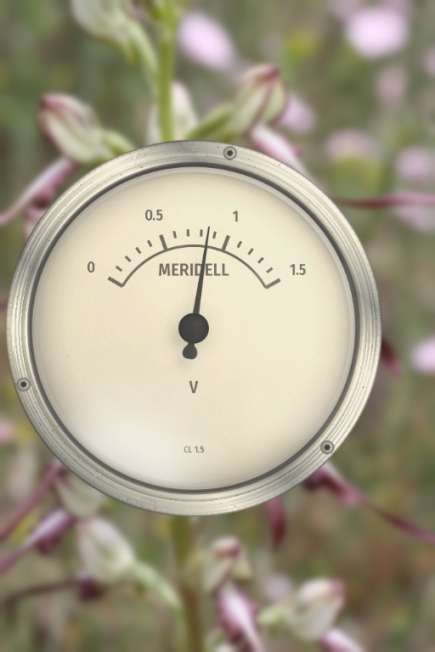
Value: 0.85 V
